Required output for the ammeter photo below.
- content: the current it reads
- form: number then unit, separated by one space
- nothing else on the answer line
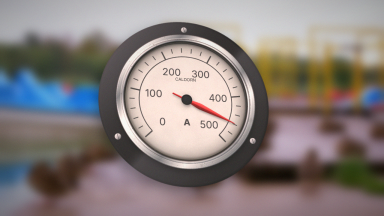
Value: 460 A
